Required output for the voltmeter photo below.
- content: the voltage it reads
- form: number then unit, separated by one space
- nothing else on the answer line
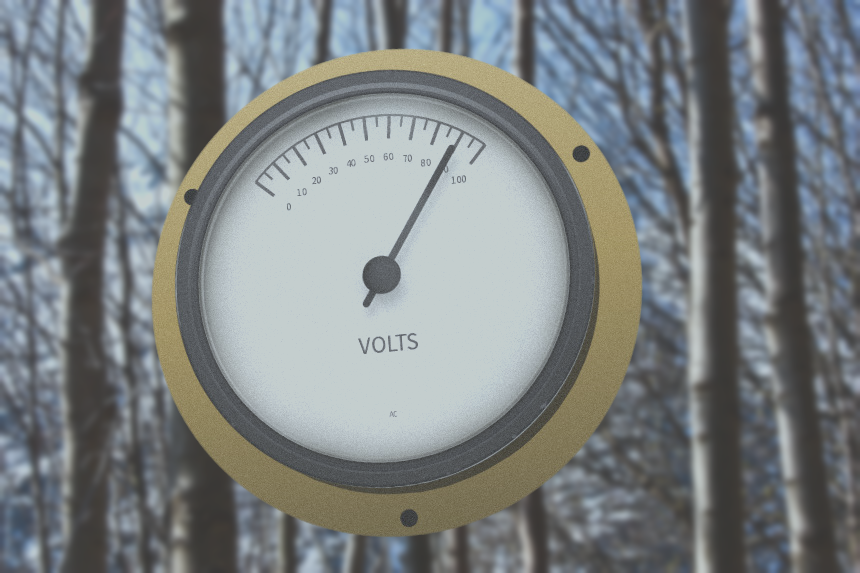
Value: 90 V
